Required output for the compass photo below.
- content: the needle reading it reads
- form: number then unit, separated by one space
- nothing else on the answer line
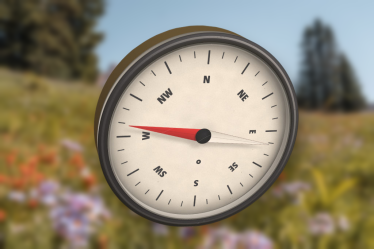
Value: 280 °
